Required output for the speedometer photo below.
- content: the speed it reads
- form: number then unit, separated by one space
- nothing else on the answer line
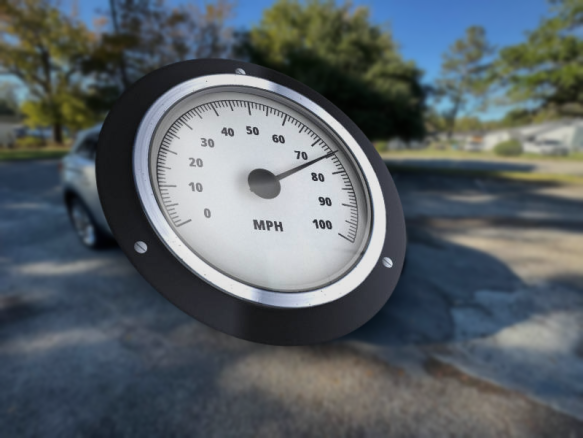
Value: 75 mph
